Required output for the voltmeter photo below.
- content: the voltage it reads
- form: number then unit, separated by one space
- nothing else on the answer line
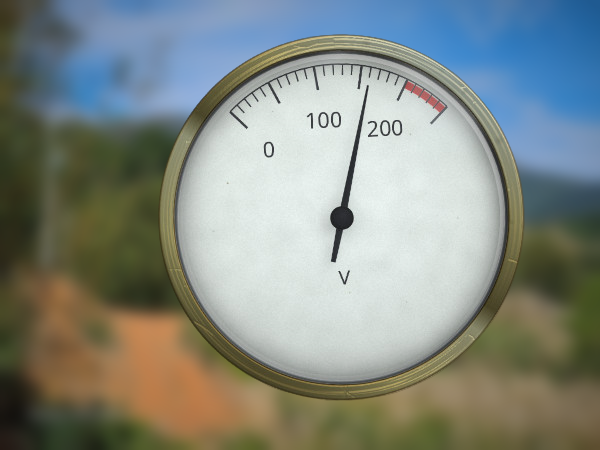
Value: 160 V
